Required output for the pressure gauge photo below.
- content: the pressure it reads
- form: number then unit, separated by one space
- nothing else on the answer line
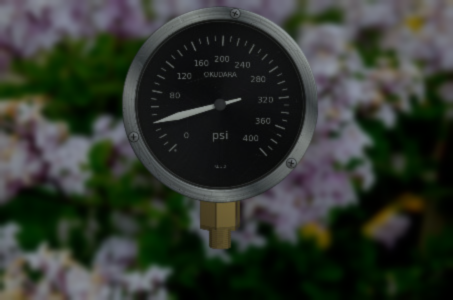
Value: 40 psi
